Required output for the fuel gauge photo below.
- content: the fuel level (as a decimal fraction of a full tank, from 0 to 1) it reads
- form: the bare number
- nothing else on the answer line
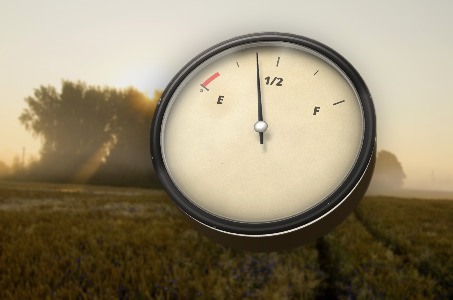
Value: 0.375
